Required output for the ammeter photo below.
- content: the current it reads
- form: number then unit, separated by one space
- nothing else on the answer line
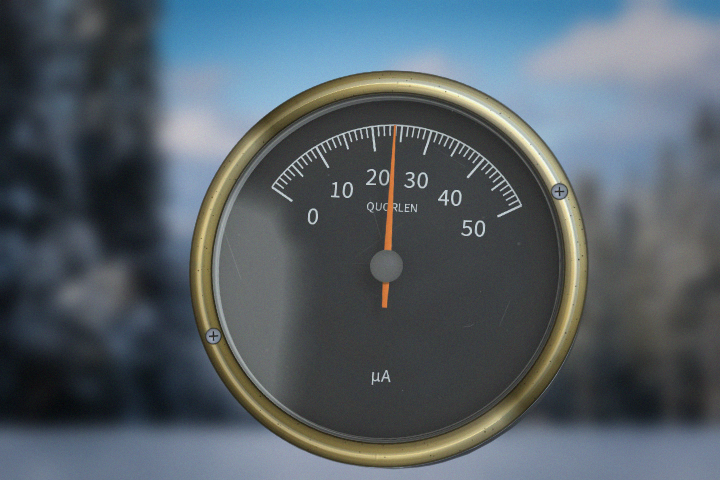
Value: 24 µA
